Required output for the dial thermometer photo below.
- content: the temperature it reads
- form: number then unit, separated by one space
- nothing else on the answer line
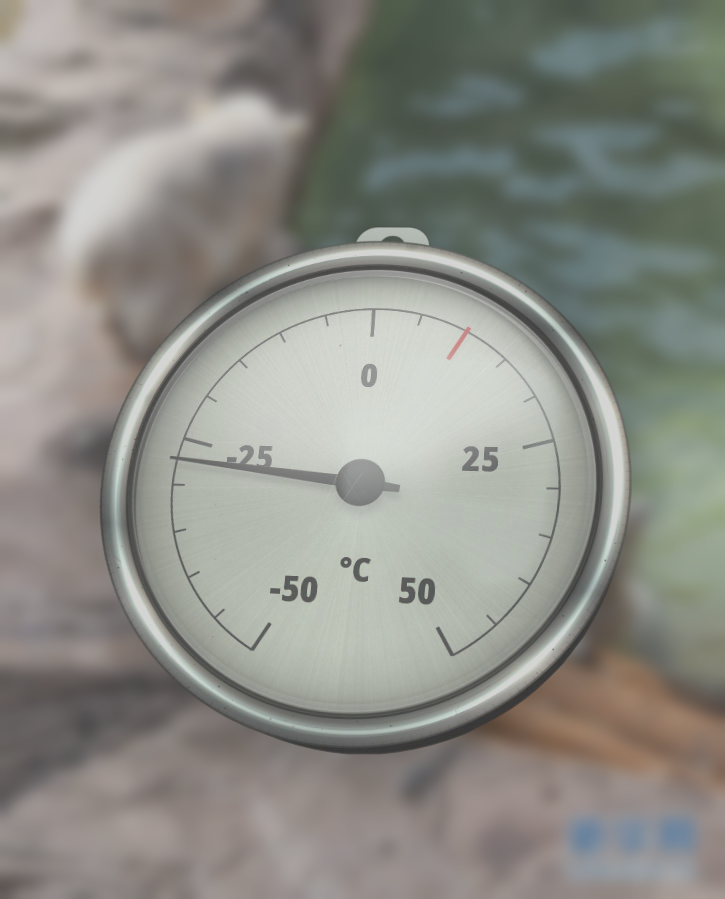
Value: -27.5 °C
